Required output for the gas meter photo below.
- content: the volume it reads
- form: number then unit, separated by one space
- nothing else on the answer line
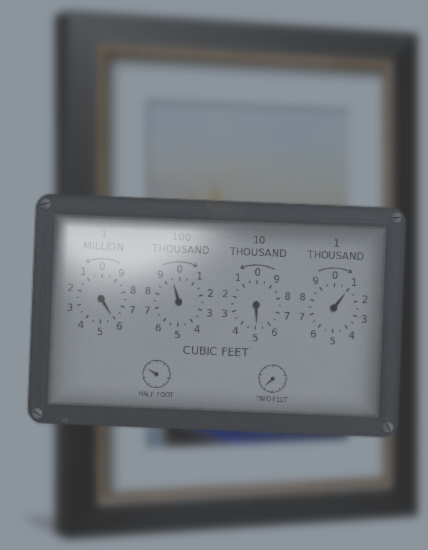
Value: 595100 ft³
